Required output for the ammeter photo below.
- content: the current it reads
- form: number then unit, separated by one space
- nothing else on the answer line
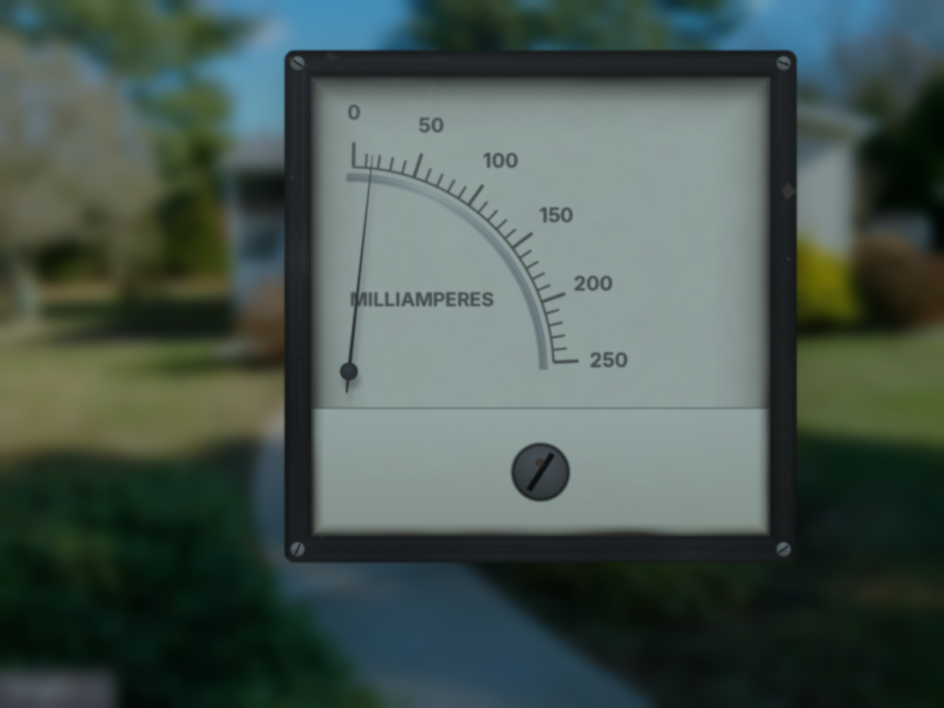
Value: 15 mA
